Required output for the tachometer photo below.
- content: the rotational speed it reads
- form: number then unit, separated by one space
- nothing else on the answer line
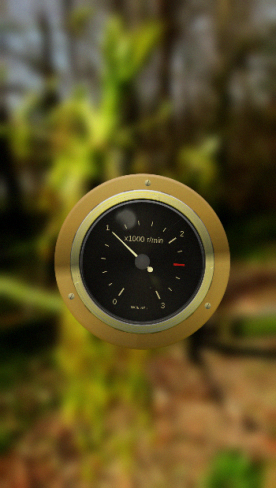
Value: 1000 rpm
